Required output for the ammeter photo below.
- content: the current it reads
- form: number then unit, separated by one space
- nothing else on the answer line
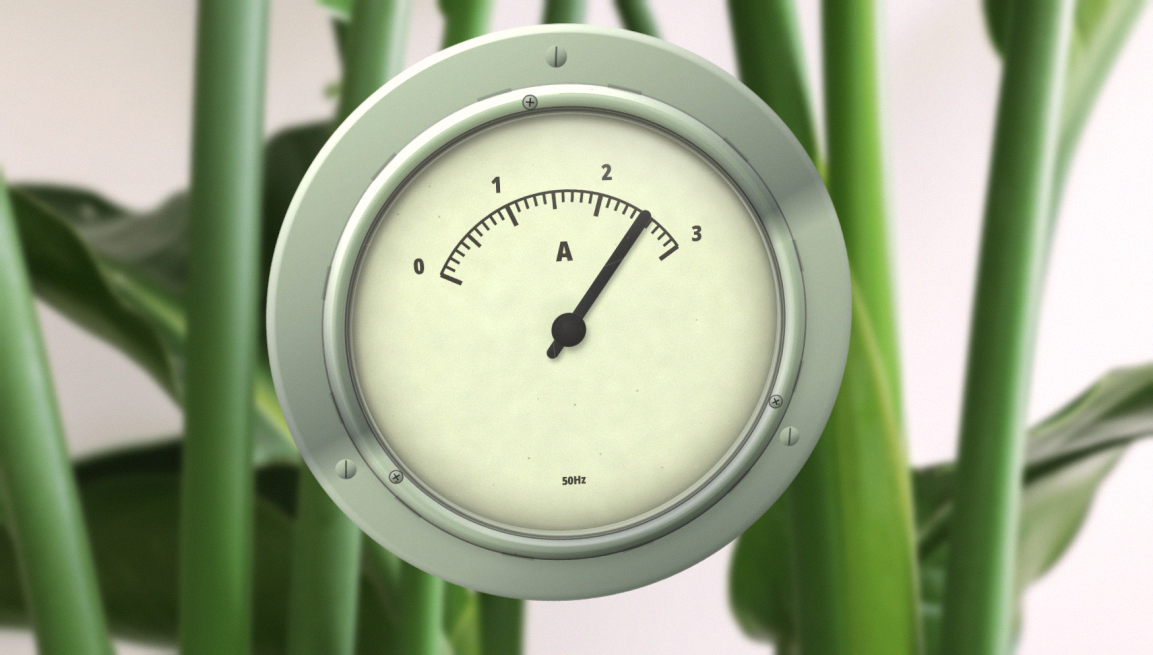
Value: 2.5 A
